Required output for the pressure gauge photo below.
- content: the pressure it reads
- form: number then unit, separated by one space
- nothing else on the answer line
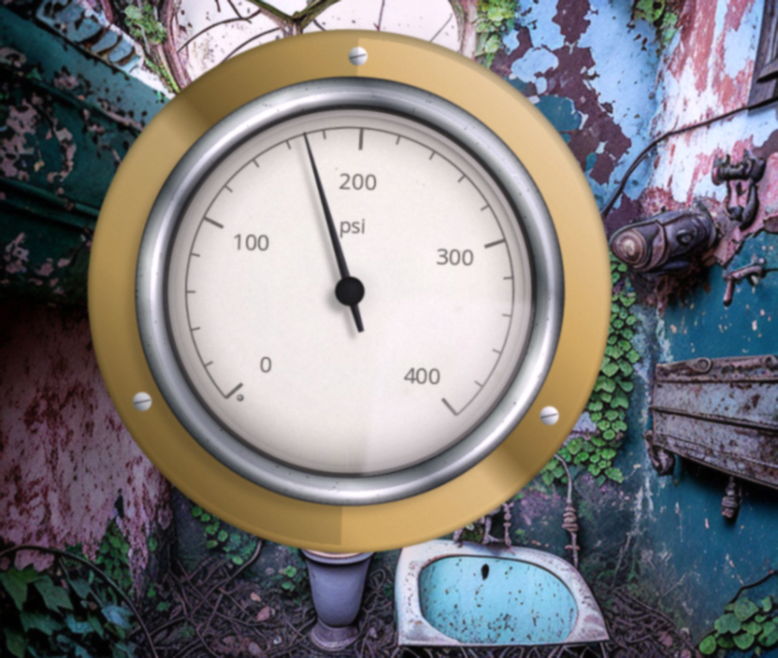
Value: 170 psi
